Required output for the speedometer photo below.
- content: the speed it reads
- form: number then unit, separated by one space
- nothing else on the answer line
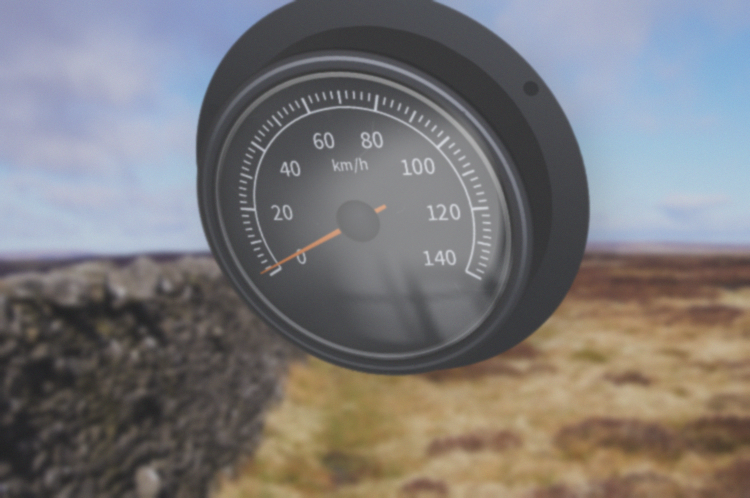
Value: 2 km/h
